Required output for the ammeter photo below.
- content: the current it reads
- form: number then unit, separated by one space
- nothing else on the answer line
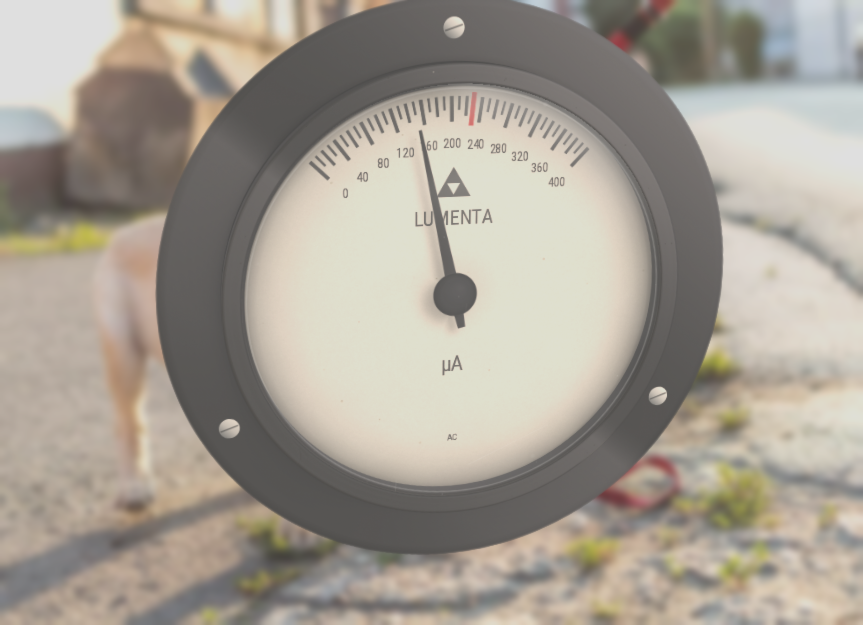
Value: 150 µA
